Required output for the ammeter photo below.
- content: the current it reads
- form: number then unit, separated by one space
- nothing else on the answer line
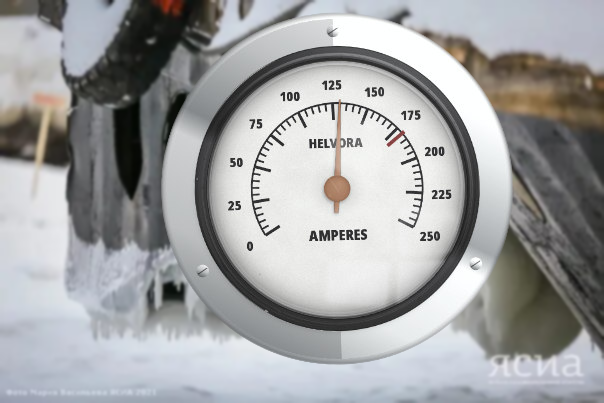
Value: 130 A
